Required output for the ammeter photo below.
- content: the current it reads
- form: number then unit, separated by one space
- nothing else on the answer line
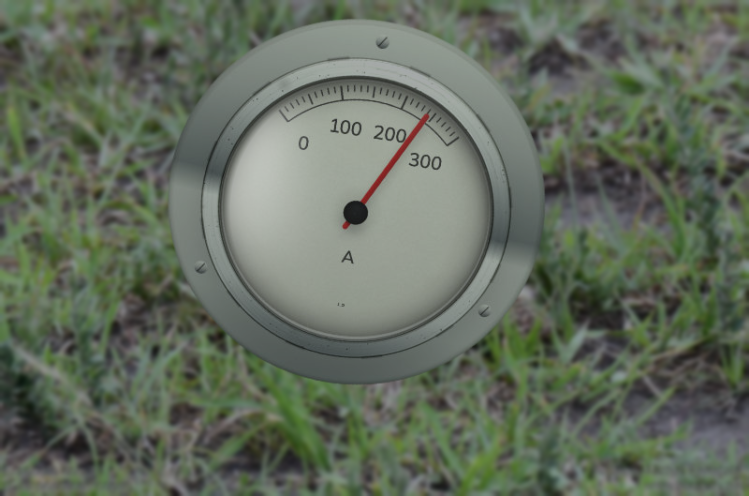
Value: 240 A
